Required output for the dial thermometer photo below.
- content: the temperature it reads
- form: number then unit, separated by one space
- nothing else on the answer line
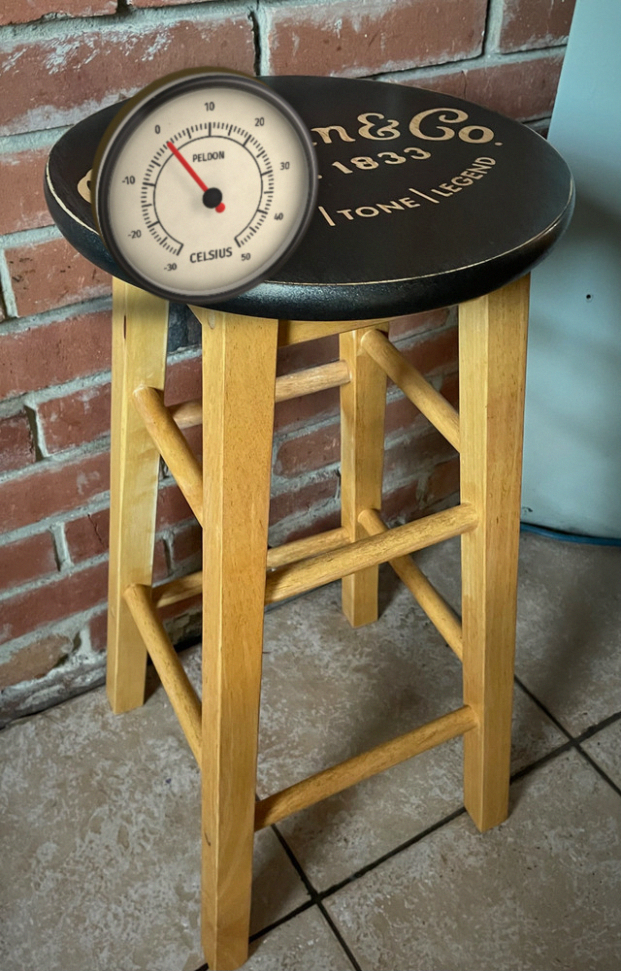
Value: 0 °C
